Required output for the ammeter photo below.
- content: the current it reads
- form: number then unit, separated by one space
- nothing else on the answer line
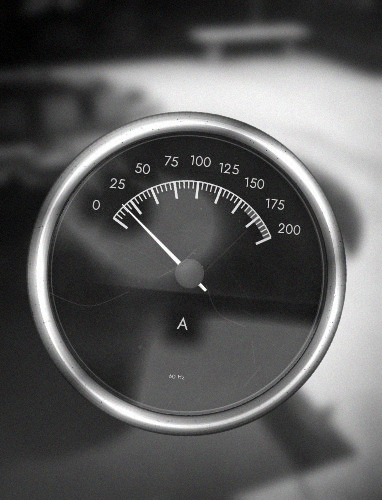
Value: 15 A
